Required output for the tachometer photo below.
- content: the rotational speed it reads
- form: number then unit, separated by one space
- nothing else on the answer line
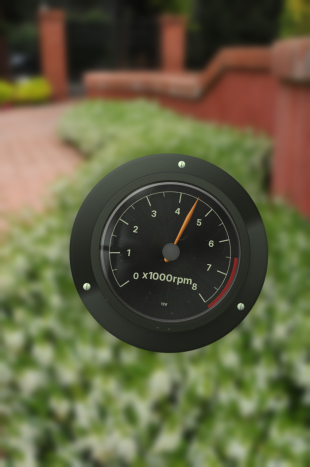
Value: 4500 rpm
